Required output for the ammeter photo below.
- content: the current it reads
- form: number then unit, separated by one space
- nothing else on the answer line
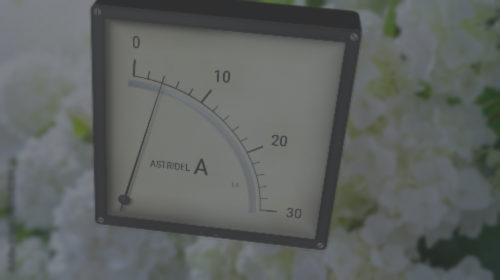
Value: 4 A
